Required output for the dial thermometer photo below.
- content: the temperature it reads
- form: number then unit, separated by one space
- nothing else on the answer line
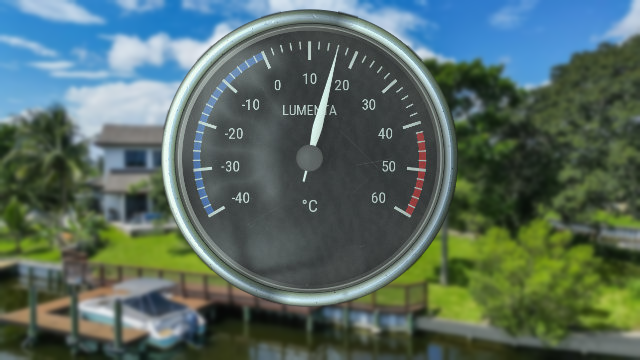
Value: 16 °C
